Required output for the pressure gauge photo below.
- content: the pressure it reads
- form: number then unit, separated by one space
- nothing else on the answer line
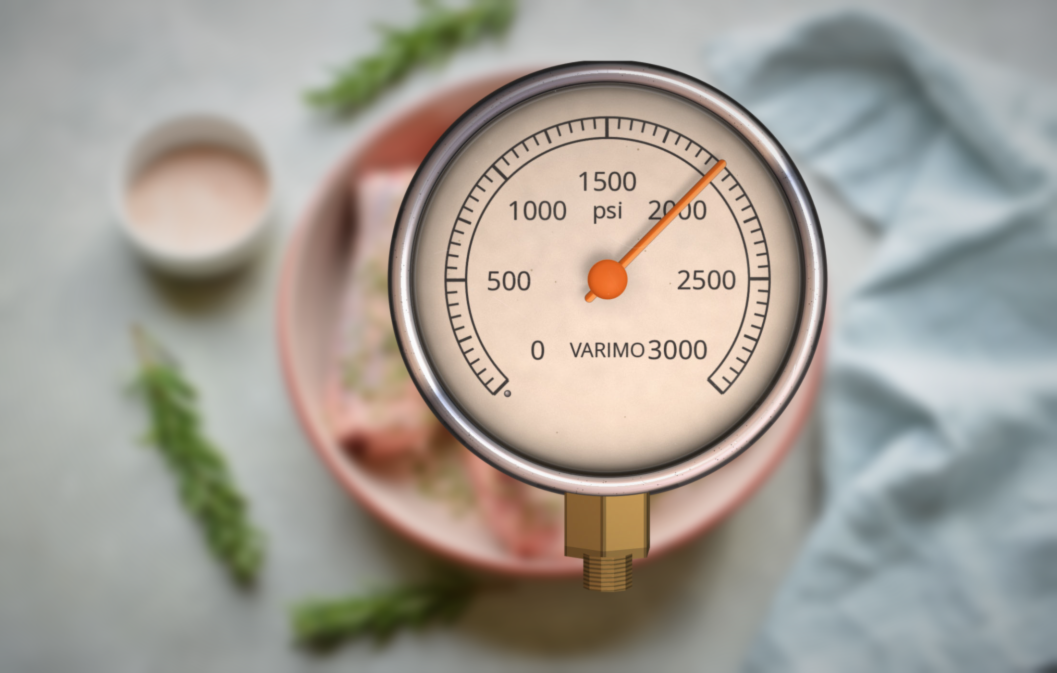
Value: 2000 psi
